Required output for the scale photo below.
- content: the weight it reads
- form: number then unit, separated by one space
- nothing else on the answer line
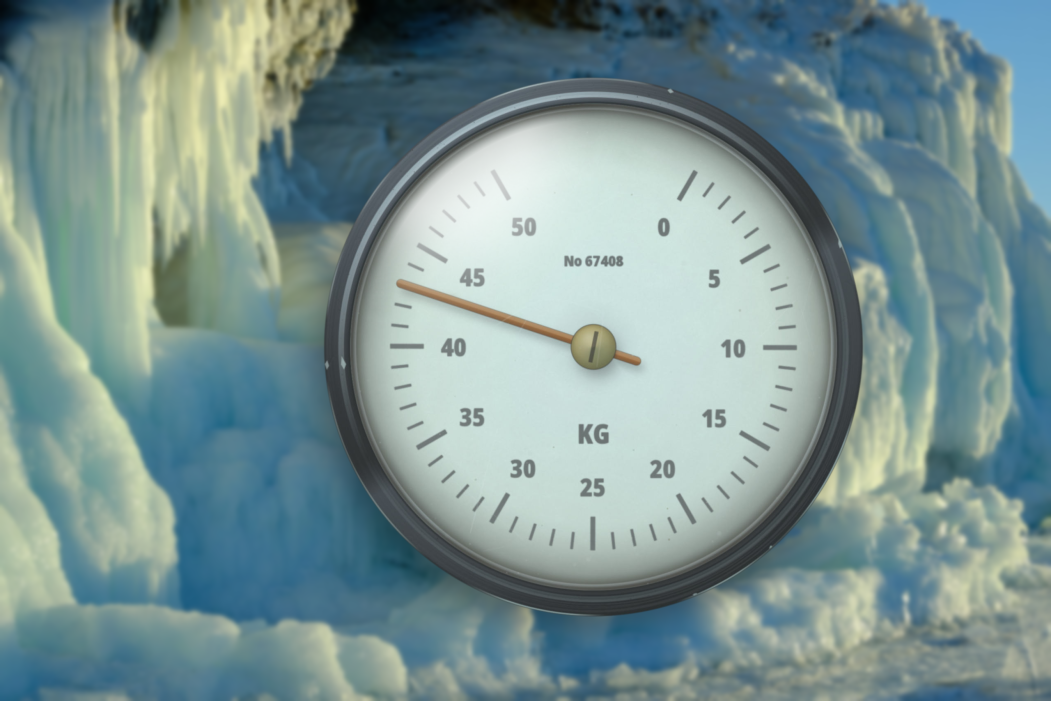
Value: 43 kg
